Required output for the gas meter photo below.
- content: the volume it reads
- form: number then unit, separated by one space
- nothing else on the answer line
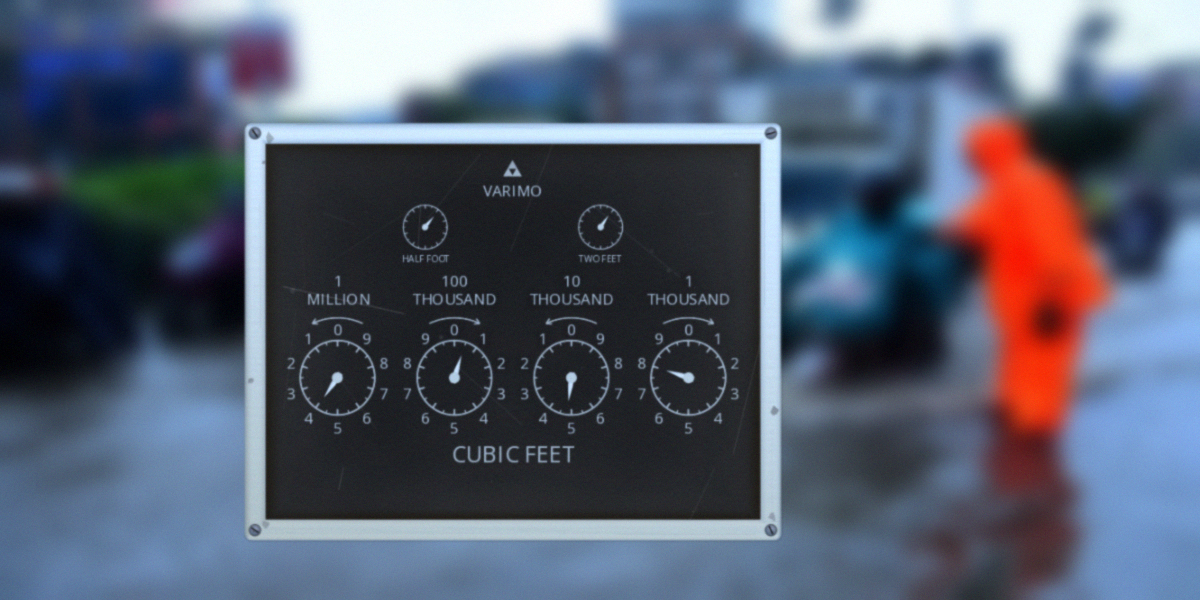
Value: 404800 ft³
